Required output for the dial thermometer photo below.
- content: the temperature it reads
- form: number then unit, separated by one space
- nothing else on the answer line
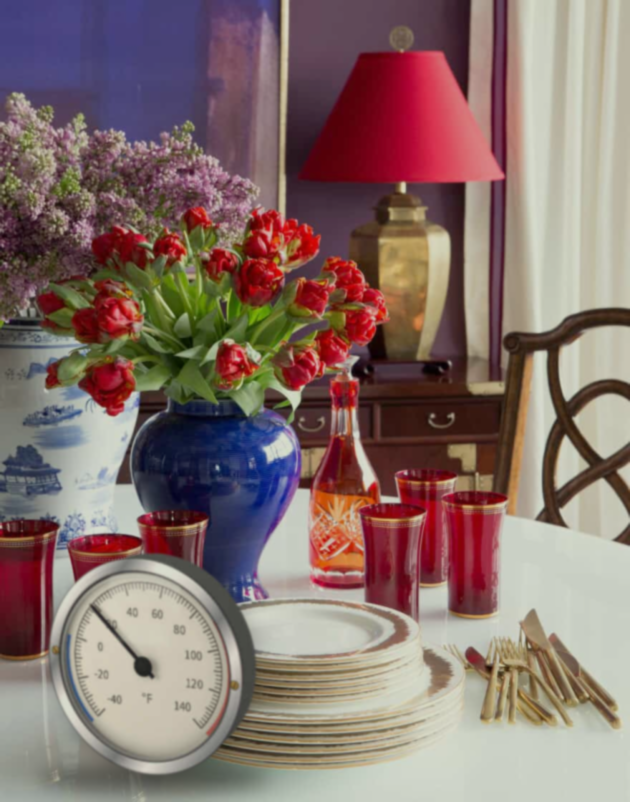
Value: 20 °F
